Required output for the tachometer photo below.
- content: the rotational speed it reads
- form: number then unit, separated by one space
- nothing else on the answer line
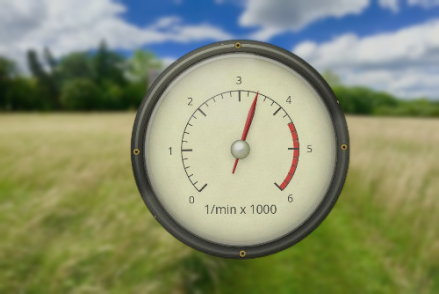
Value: 3400 rpm
